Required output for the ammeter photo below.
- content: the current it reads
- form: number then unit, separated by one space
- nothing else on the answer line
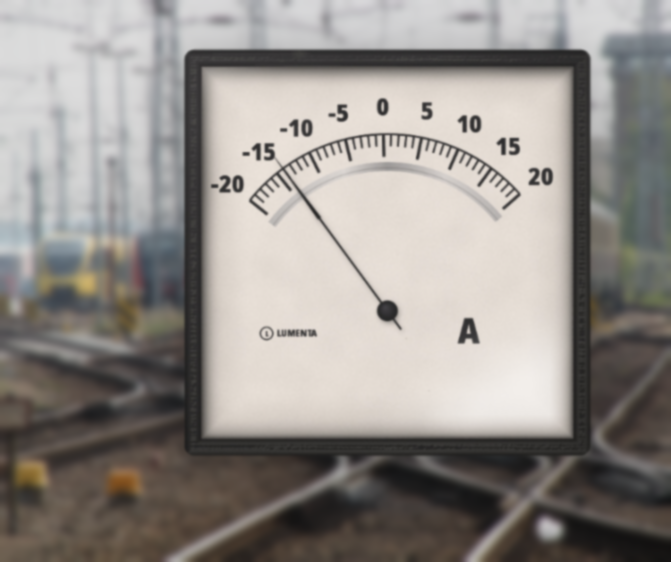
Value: -14 A
